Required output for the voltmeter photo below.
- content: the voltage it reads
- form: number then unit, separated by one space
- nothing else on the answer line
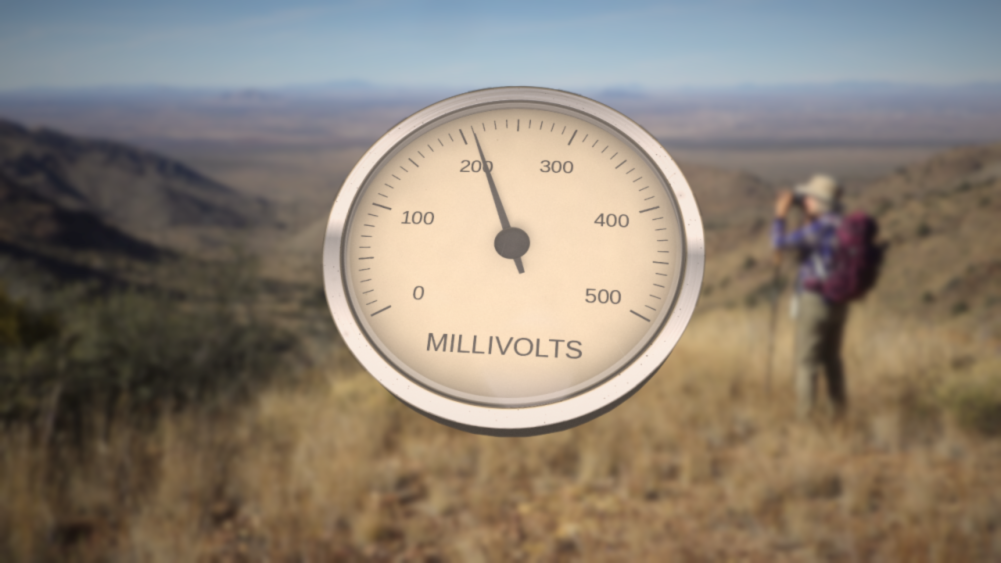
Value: 210 mV
